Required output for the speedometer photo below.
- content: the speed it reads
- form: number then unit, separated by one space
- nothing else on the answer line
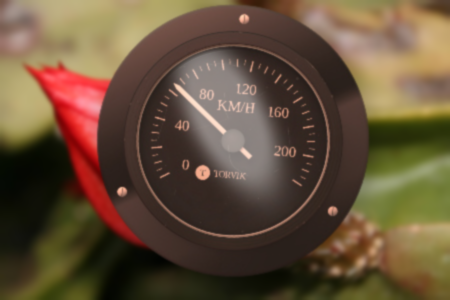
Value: 65 km/h
